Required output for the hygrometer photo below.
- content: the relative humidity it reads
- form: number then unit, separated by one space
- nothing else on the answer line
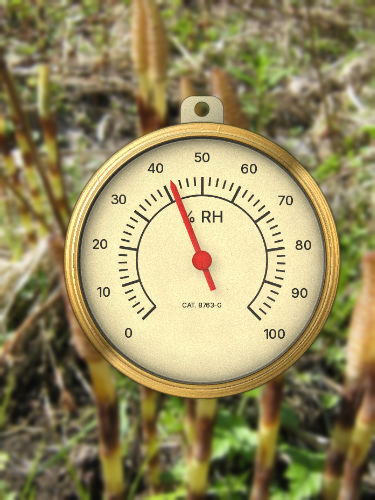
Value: 42 %
